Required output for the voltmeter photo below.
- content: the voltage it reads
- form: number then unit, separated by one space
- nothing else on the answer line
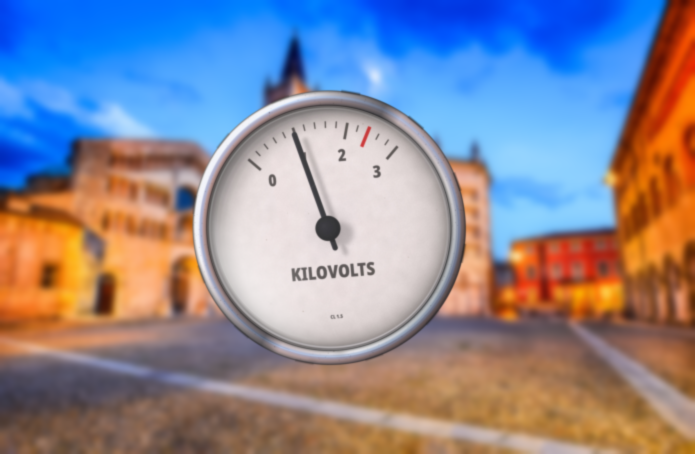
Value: 1 kV
